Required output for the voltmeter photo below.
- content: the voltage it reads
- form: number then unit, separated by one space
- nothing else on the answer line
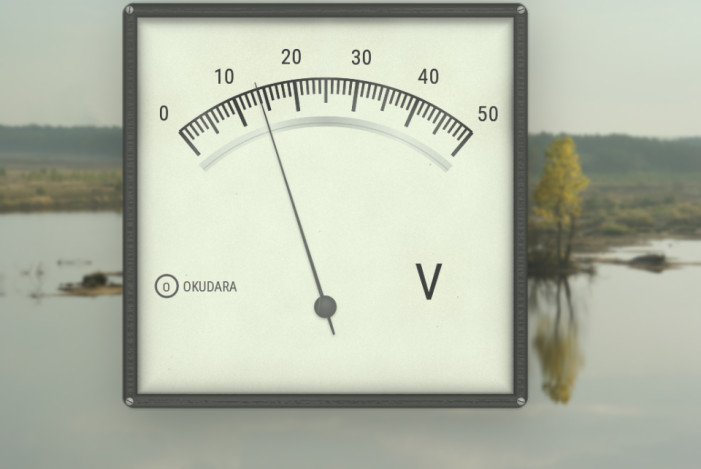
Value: 14 V
